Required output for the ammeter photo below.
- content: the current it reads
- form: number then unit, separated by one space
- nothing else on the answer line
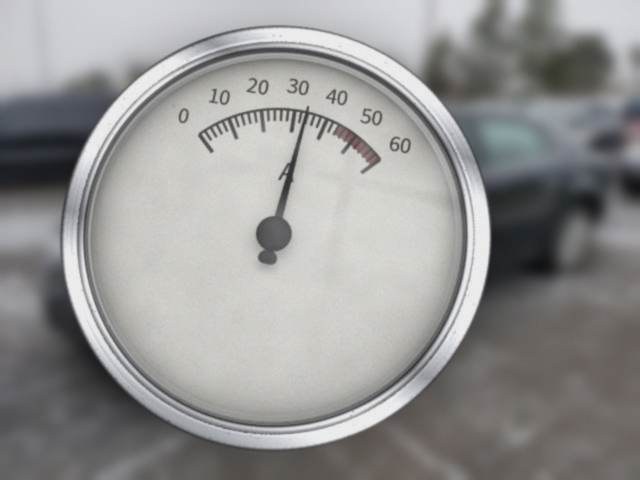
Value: 34 A
